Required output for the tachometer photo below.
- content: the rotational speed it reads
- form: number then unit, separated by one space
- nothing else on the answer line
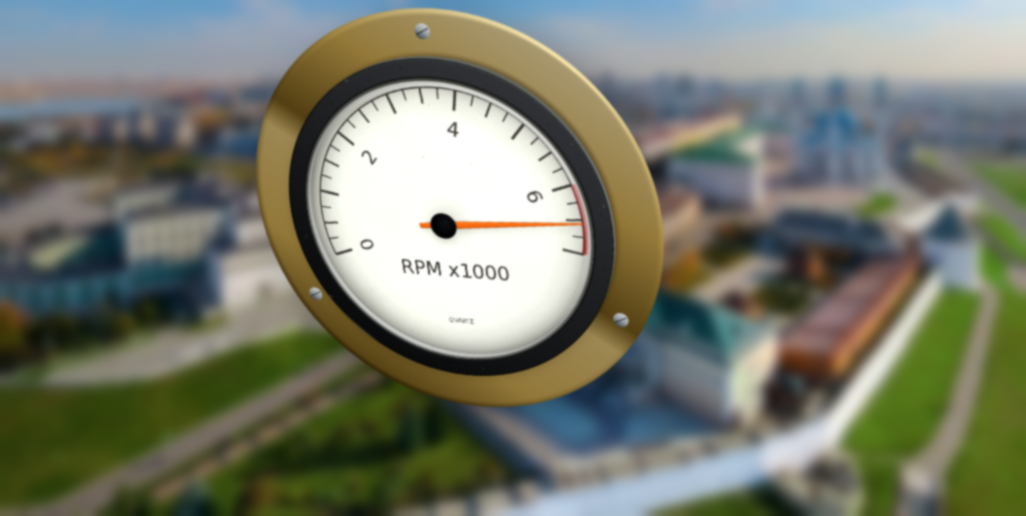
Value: 6500 rpm
